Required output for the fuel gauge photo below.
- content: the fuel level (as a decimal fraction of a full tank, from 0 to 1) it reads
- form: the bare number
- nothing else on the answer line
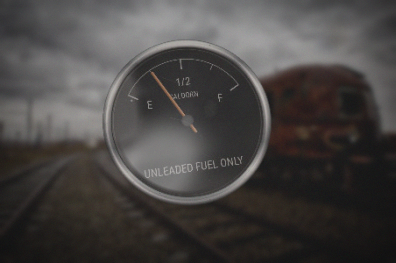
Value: 0.25
